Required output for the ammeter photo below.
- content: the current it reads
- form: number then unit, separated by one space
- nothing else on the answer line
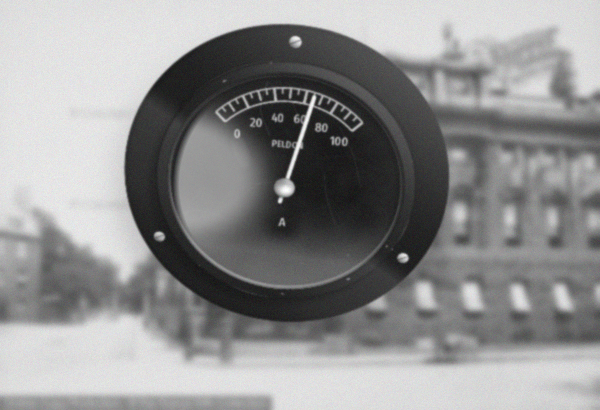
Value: 65 A
